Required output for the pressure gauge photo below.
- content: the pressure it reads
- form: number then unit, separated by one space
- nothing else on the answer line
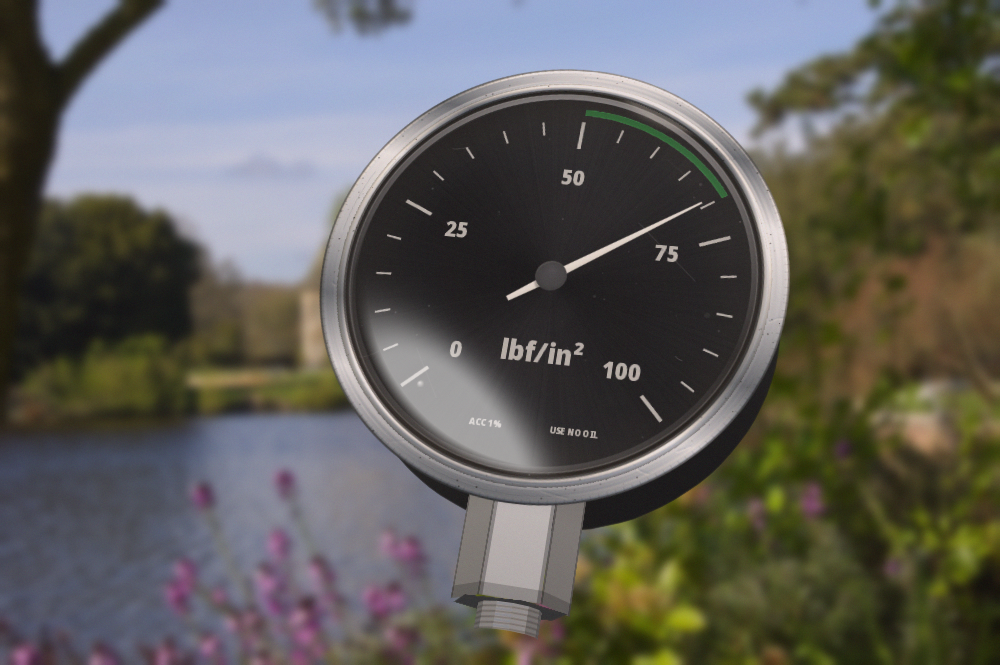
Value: 70 psi
